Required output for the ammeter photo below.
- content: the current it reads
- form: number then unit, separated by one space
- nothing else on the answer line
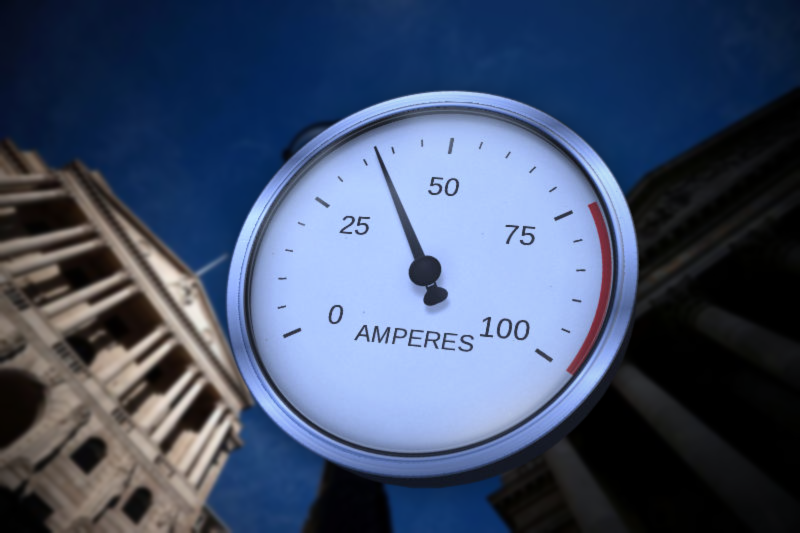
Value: 37.5 A
